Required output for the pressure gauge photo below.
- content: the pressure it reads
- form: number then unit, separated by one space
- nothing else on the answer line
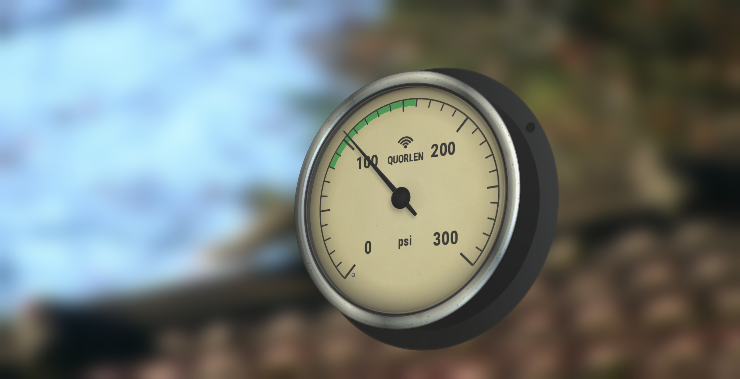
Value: 105 psi
